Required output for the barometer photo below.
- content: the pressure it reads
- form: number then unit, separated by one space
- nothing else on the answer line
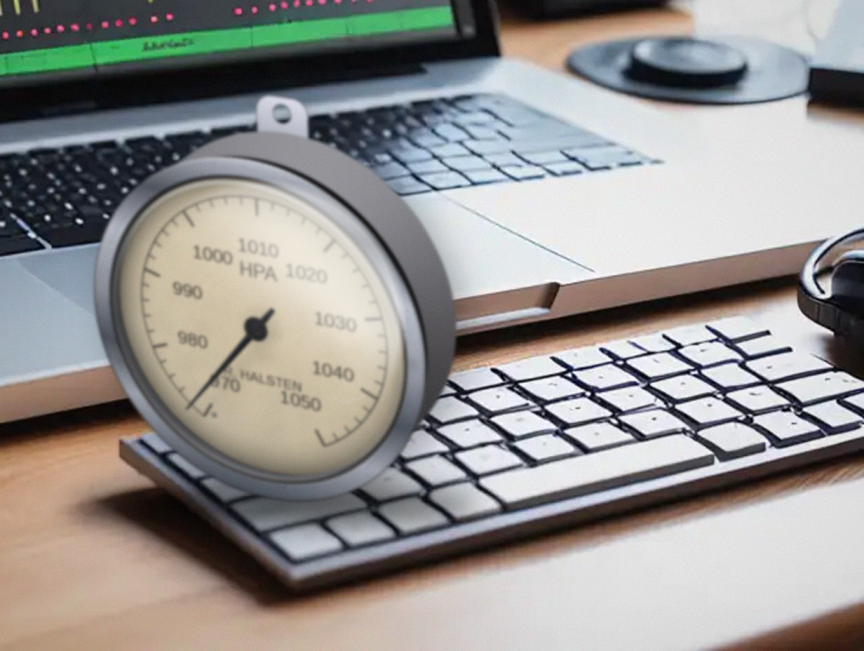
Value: 972 hPa
